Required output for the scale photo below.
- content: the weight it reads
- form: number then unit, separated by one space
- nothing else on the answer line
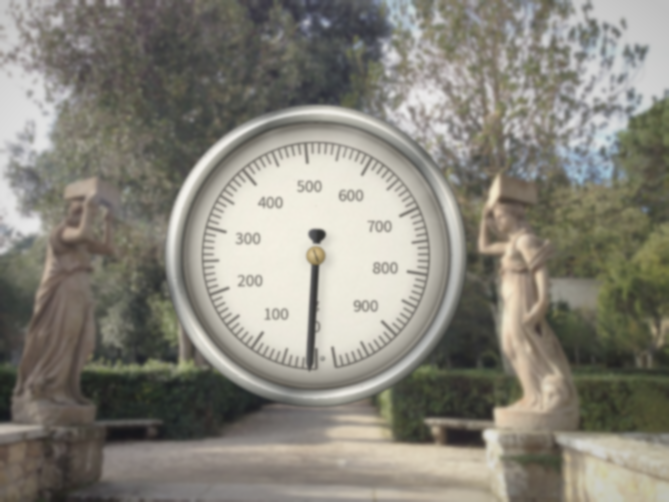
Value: 10 g
